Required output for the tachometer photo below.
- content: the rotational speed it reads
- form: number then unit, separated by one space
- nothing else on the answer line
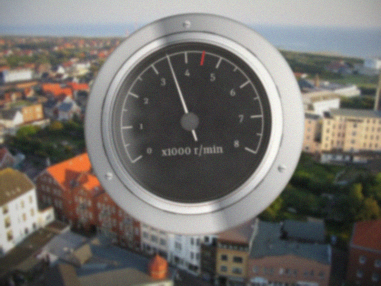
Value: 3500 rpm
